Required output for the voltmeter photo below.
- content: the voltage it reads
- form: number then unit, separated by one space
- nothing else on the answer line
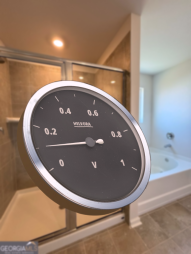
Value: 0.1 V
